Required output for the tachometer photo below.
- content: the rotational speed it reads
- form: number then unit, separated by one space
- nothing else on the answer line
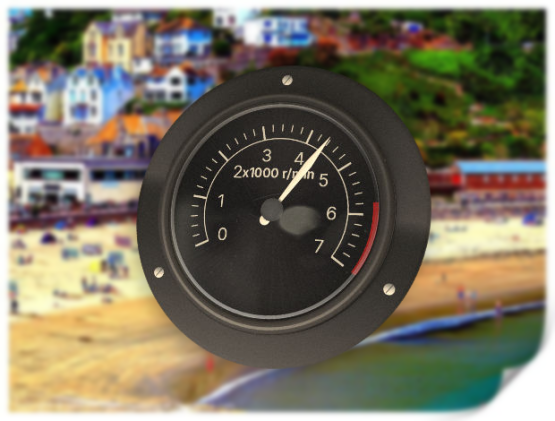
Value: 4400 rpm
